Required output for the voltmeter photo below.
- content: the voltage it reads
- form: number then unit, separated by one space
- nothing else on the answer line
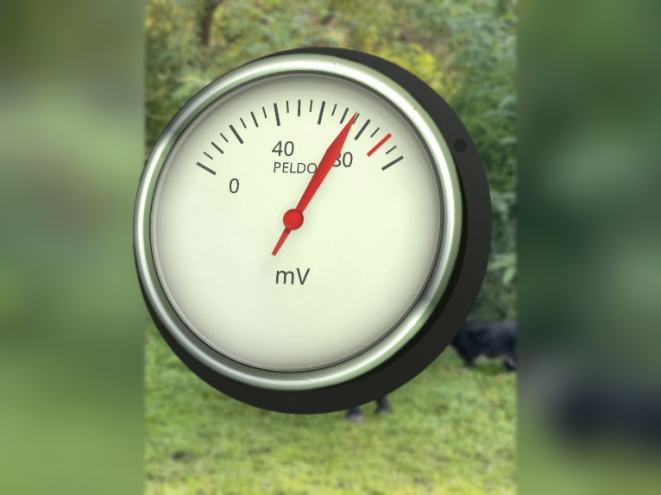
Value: 75 mV
